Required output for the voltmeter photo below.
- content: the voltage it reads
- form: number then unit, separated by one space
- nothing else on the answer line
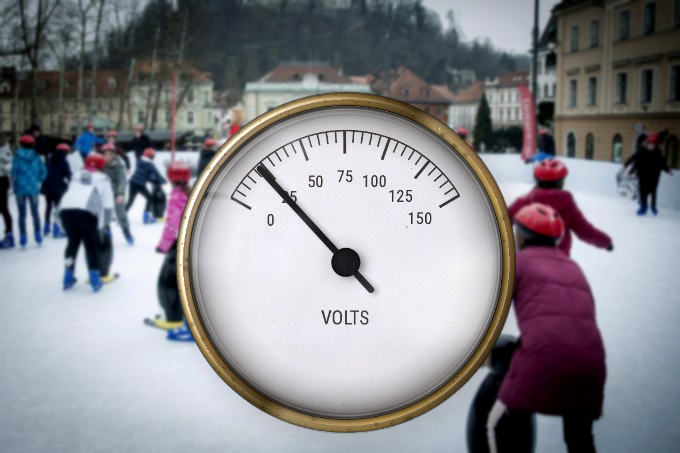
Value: 22.5 V
